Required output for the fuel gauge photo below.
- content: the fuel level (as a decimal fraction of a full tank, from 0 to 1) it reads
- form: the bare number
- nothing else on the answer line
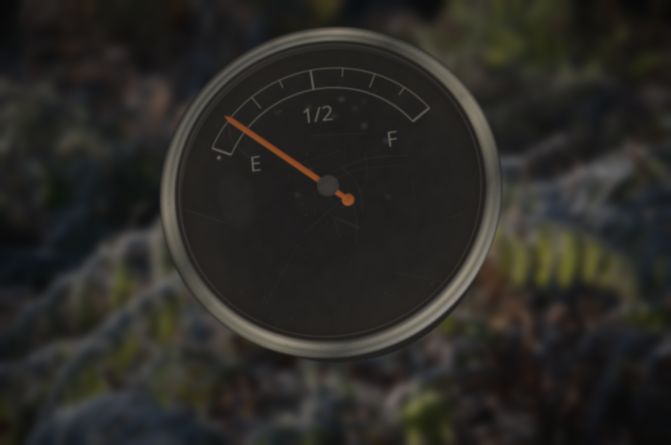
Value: 0.125
